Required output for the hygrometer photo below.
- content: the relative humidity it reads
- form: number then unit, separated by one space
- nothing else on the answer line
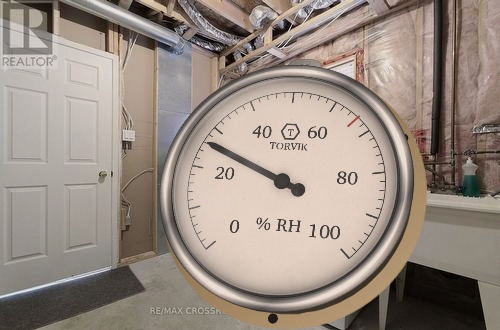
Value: 26 %
